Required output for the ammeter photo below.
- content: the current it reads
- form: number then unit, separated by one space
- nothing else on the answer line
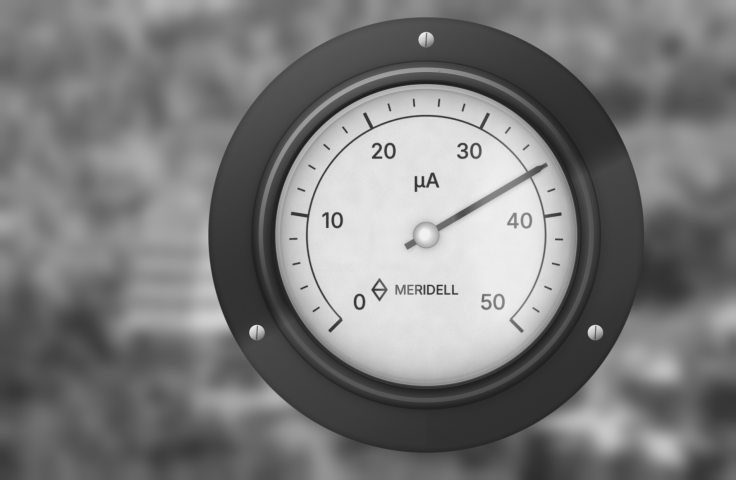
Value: 36 µA
